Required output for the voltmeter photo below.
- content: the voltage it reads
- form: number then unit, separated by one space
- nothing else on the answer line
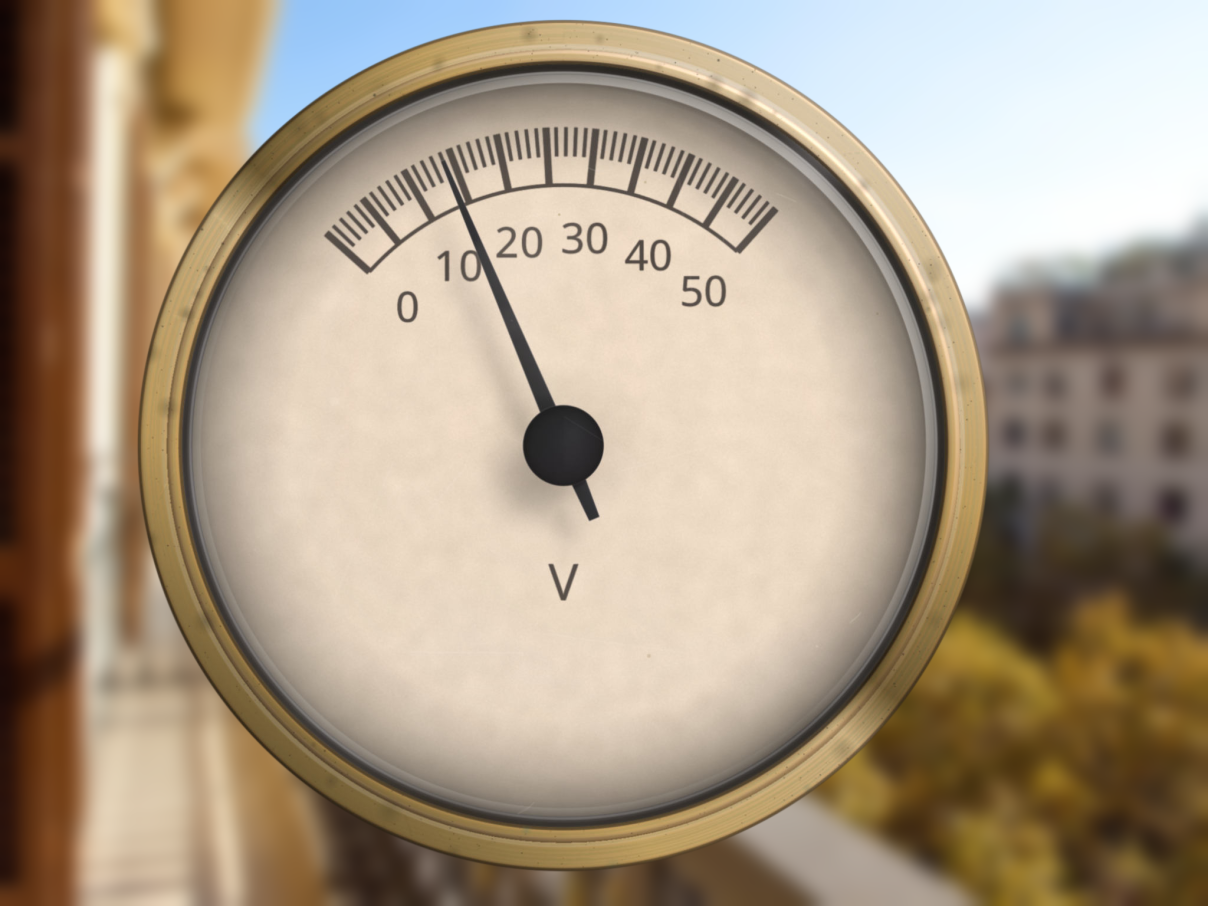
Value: 14 V
